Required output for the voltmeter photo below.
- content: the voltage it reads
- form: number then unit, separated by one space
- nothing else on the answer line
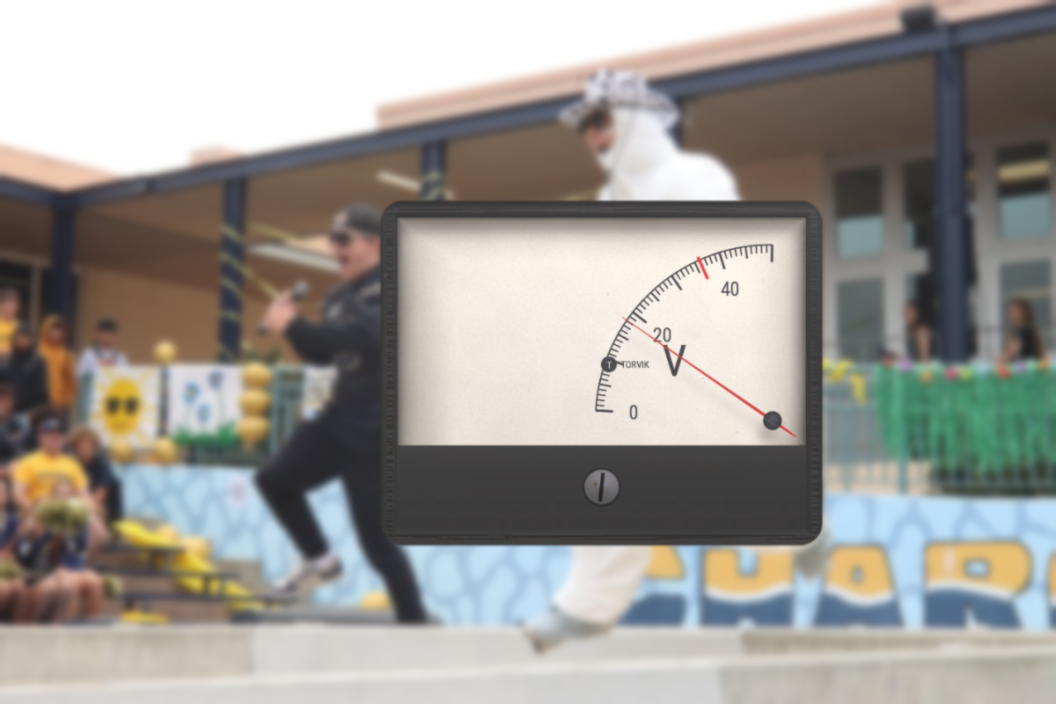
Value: 18 V
